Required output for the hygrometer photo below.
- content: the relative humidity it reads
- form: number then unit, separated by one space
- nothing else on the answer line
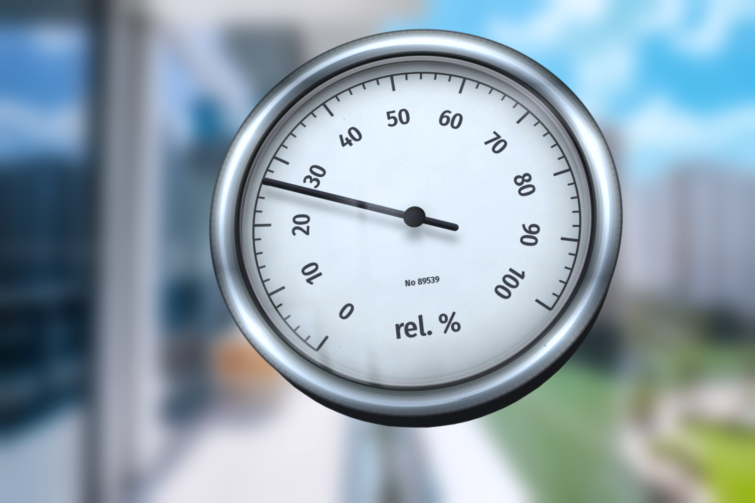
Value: 26 %
